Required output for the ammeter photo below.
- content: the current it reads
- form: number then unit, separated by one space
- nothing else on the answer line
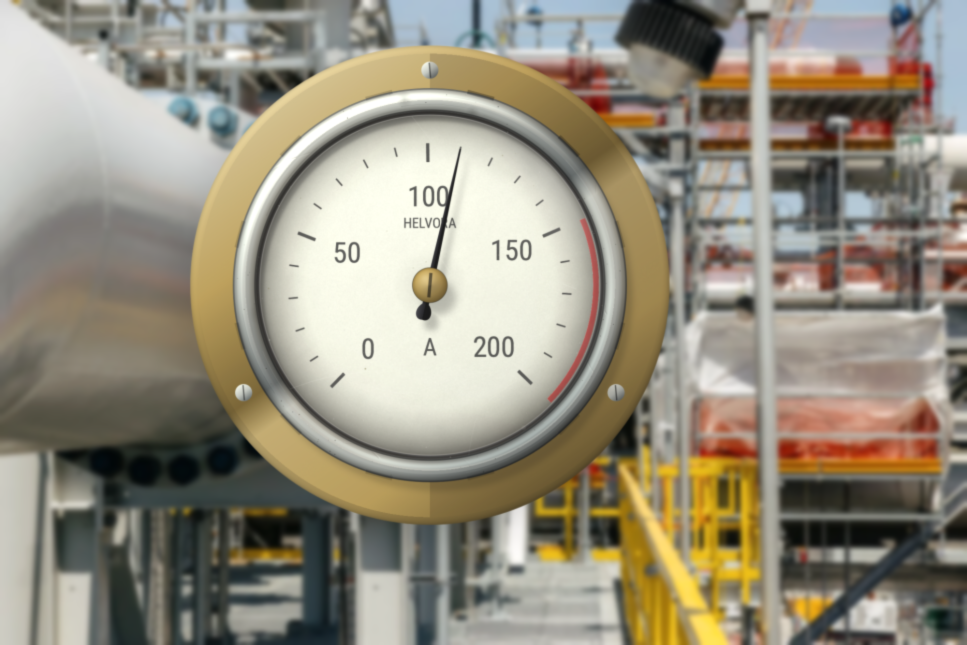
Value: 110 A
